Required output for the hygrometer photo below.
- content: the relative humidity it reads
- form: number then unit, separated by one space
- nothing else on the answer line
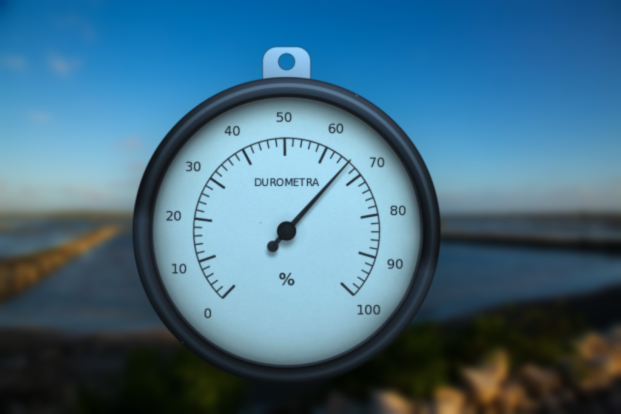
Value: 66 %
